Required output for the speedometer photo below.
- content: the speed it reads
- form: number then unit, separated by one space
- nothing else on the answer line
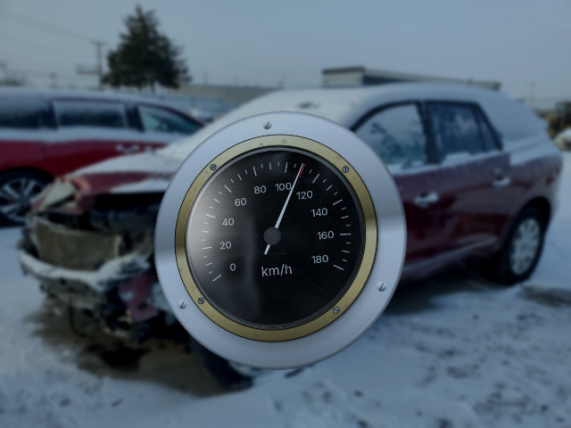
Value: 110 km/h
